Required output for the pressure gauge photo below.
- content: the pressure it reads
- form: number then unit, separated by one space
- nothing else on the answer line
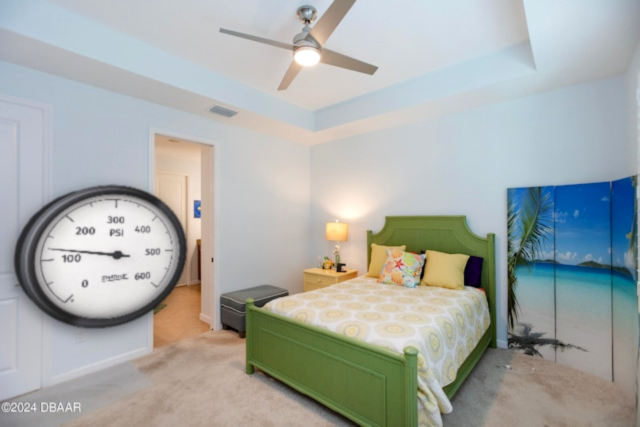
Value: 125 psi
